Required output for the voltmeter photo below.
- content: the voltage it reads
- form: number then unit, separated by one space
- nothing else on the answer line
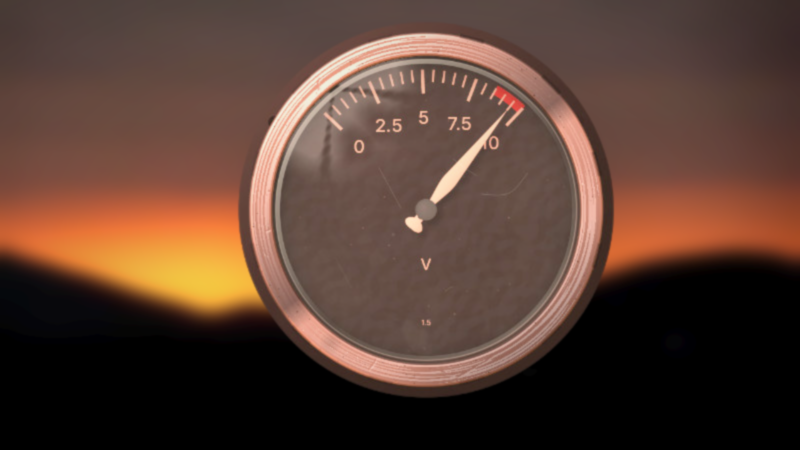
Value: 9.5 V
